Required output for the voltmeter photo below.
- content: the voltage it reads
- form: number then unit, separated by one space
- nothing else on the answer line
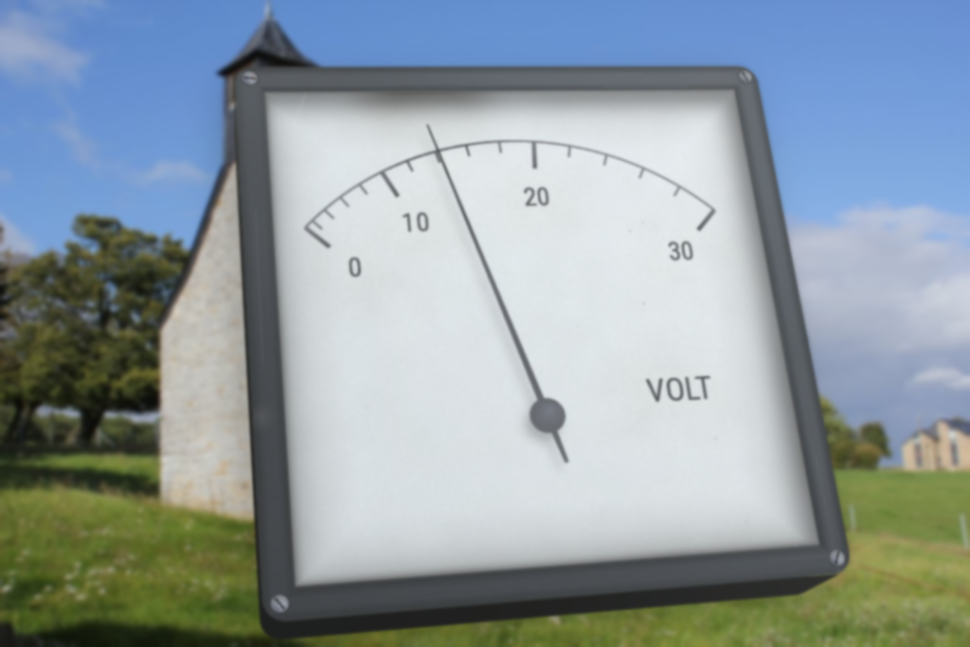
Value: 14 V
